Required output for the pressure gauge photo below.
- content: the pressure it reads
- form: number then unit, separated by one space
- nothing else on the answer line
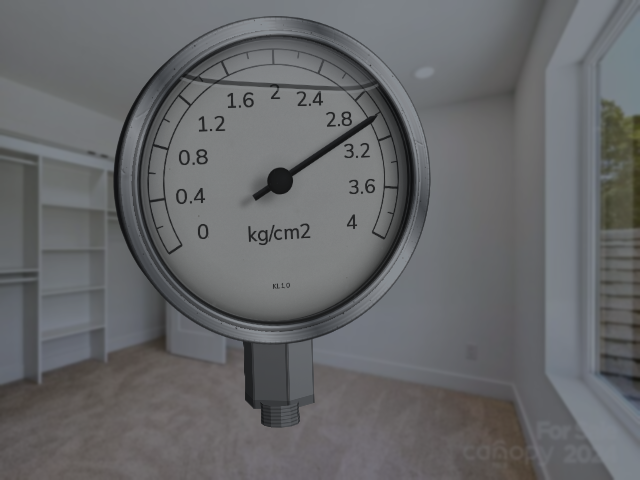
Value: 3 kg/cm²
